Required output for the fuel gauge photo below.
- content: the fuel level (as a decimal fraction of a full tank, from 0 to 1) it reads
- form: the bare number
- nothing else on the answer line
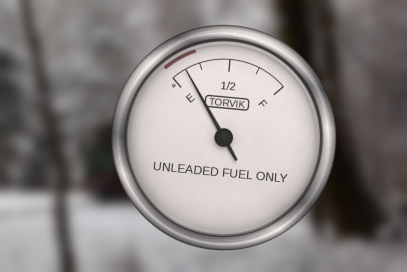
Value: 0.125
